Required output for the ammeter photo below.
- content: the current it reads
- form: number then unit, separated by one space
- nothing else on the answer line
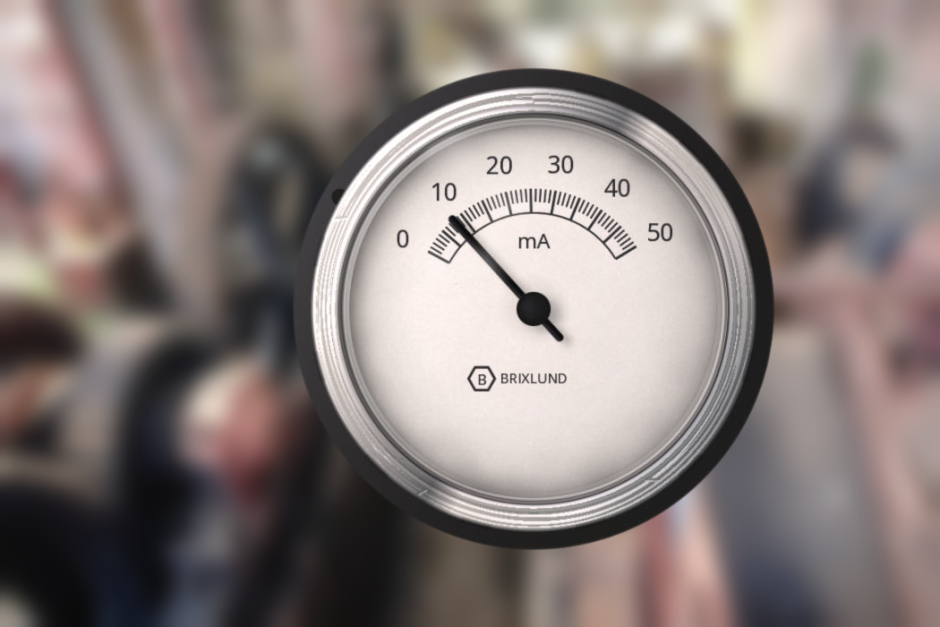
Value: 8 mA
